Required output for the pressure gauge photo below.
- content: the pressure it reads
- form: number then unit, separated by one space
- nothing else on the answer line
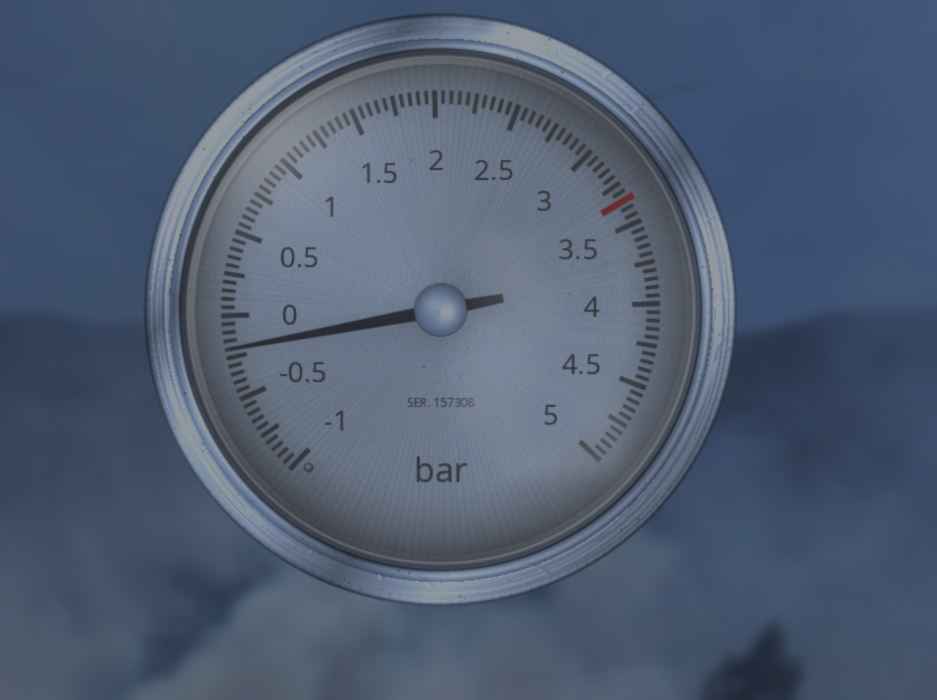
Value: -0.2 bar
